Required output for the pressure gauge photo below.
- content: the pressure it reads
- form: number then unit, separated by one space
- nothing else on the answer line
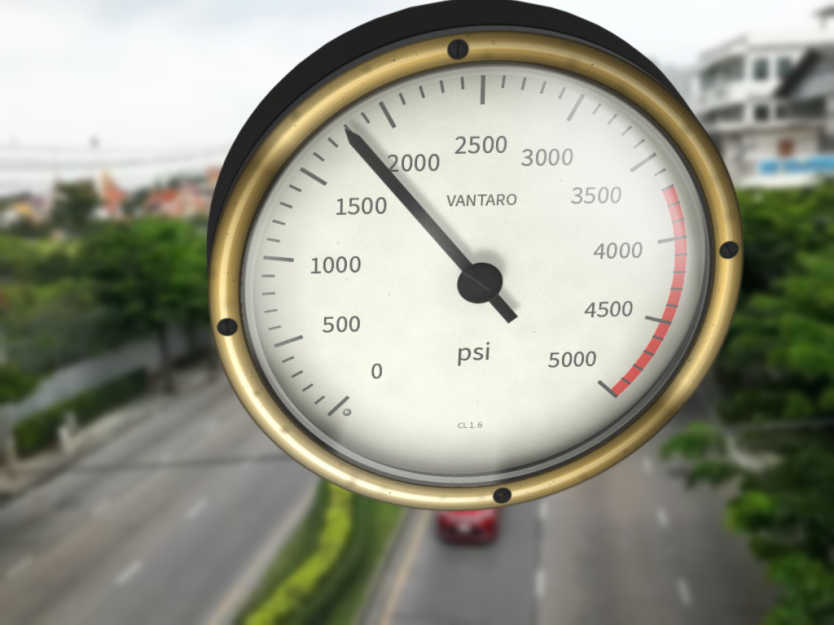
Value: 1800 psi
